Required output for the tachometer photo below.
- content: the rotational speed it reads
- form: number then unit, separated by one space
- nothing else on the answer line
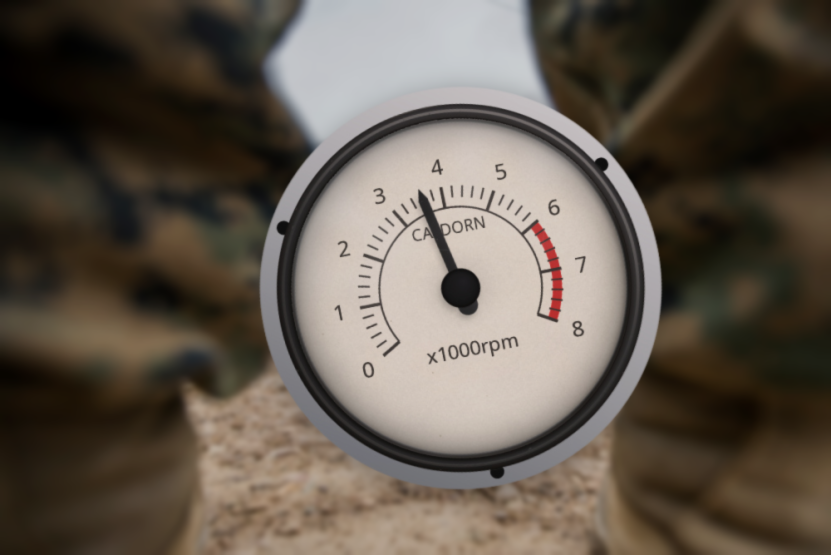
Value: 3600 rpm
